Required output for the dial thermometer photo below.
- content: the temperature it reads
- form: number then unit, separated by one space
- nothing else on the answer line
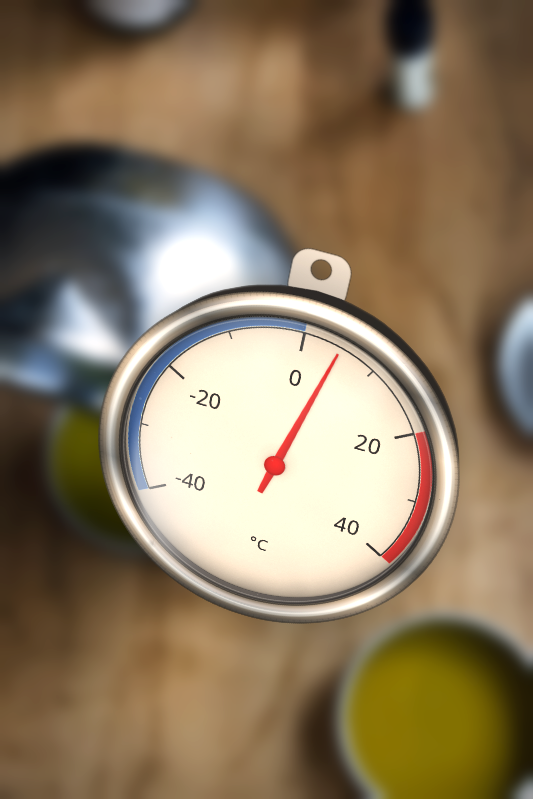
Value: 5 °C
